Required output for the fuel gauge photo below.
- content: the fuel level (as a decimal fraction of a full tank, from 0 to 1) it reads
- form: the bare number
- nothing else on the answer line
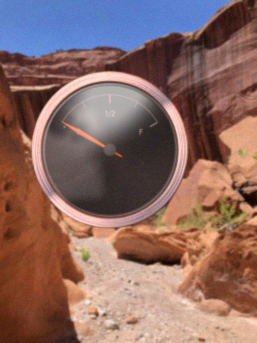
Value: 0
